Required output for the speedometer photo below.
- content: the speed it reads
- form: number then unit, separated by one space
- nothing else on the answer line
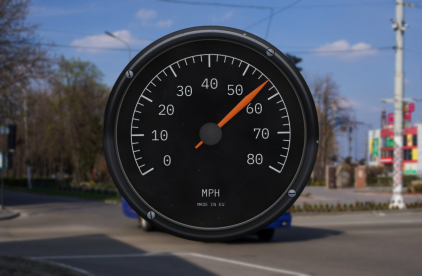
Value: 56 mph
